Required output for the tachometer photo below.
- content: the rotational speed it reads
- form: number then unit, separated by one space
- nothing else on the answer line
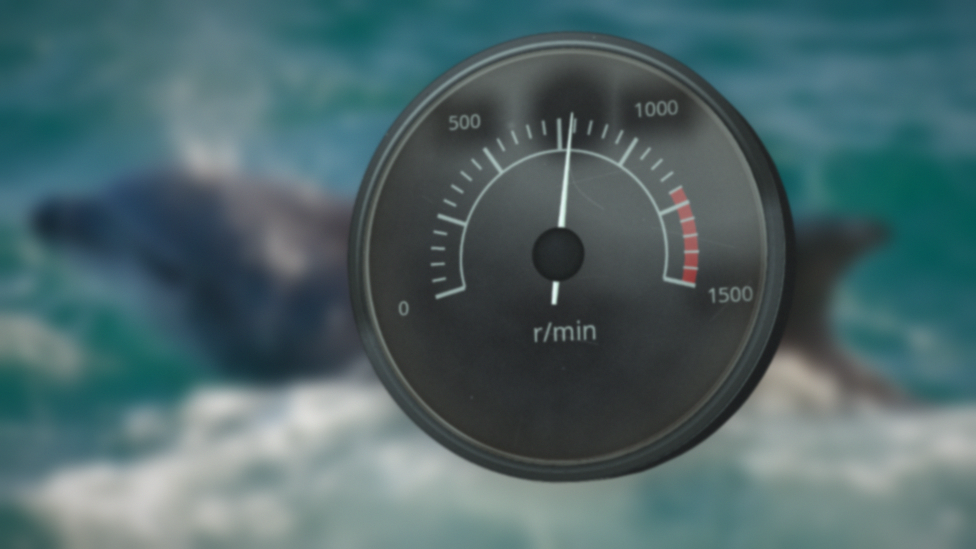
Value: 800 rpm
